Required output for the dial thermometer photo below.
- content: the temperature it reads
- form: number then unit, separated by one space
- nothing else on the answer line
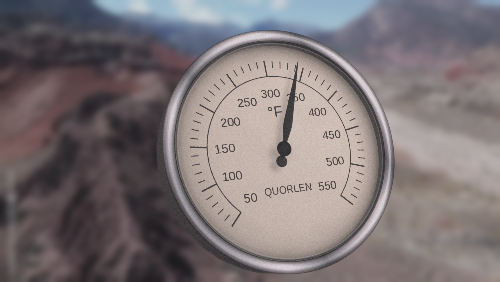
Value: 340 °F
